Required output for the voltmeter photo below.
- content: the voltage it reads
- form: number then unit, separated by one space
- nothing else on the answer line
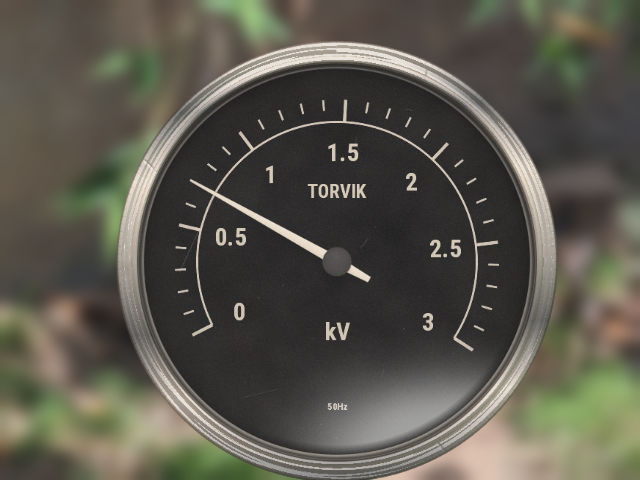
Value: 0.7 kV
